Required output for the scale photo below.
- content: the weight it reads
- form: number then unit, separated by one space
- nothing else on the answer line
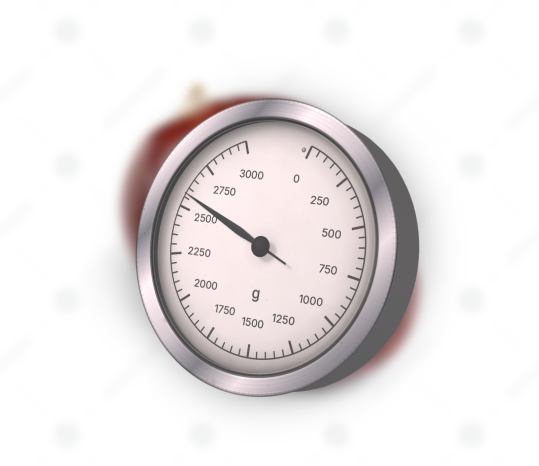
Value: 2575 g
